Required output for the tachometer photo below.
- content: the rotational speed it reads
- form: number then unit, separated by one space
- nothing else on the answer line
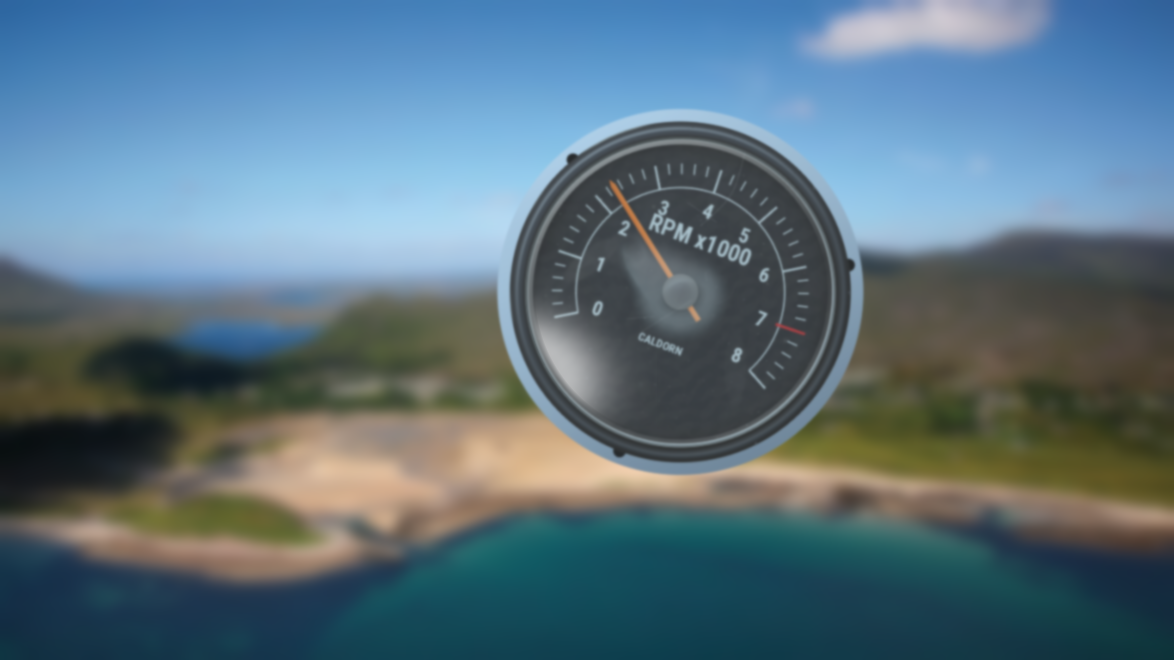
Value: 2300 rpm
